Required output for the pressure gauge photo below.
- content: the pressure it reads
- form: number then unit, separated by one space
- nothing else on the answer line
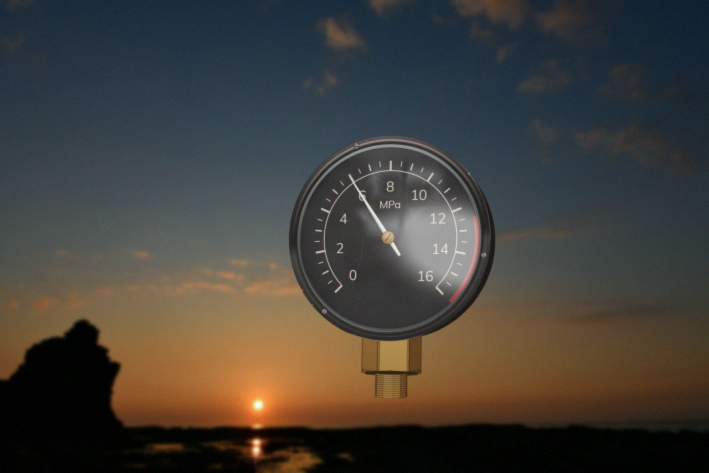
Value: 6 MPa
